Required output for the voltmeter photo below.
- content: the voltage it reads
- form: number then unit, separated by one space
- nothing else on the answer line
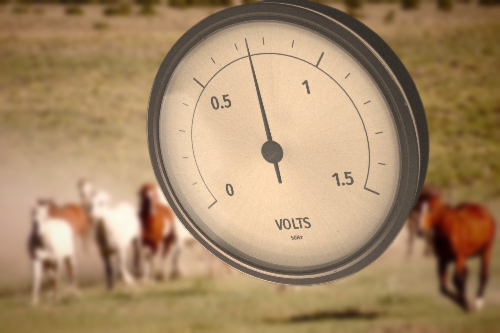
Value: 0.75 V
